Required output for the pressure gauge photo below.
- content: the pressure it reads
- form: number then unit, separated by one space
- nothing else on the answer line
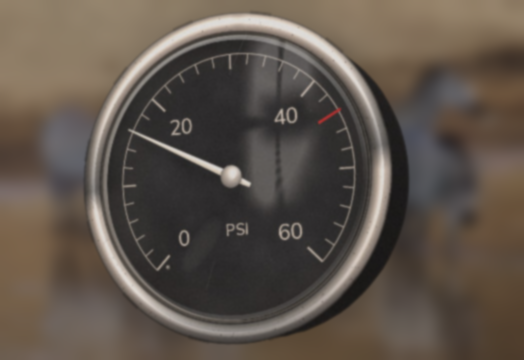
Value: 16 psi
